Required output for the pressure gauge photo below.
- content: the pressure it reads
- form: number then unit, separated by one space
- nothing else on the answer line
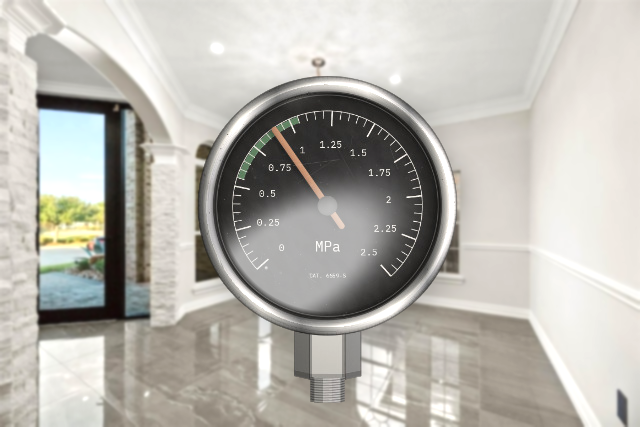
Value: 0.9 MPa
